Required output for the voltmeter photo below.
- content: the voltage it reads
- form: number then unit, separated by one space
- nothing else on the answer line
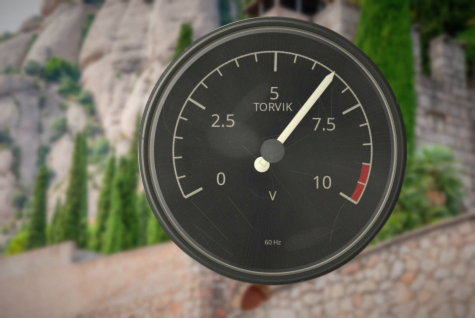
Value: 6.5 V
